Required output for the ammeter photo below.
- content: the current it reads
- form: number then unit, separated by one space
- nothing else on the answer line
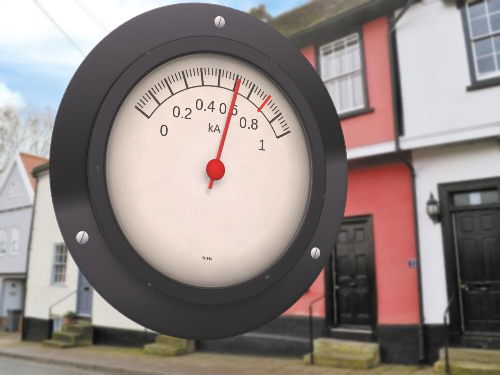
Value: 0.6 kA
